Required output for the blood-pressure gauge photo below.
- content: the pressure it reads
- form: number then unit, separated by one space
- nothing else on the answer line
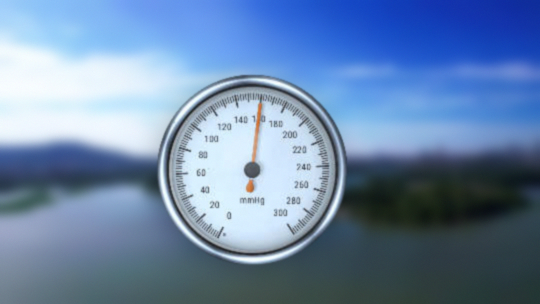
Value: 160 mmHg
